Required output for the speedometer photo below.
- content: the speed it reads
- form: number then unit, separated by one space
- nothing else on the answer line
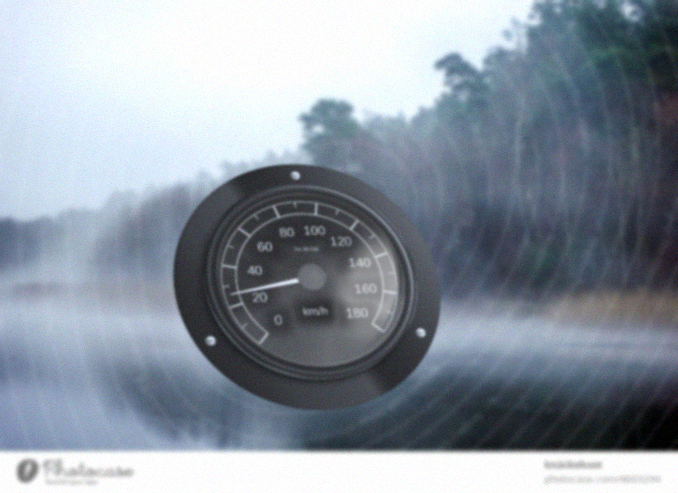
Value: 25 km/h
